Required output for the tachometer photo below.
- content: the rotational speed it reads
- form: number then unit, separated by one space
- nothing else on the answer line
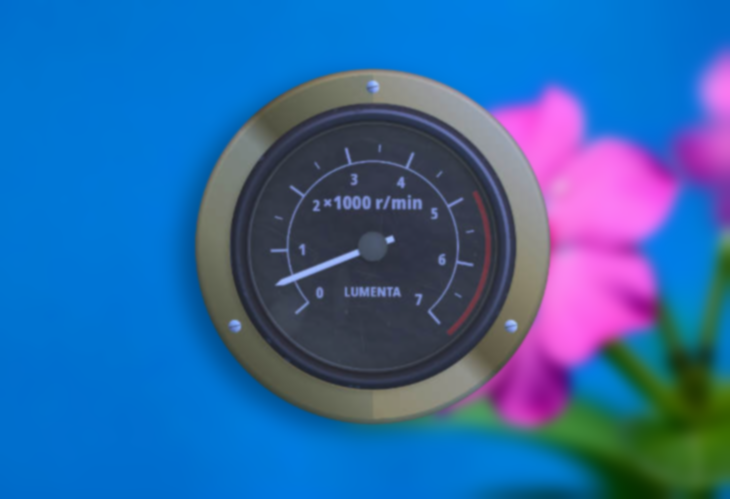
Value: 500 rpm
